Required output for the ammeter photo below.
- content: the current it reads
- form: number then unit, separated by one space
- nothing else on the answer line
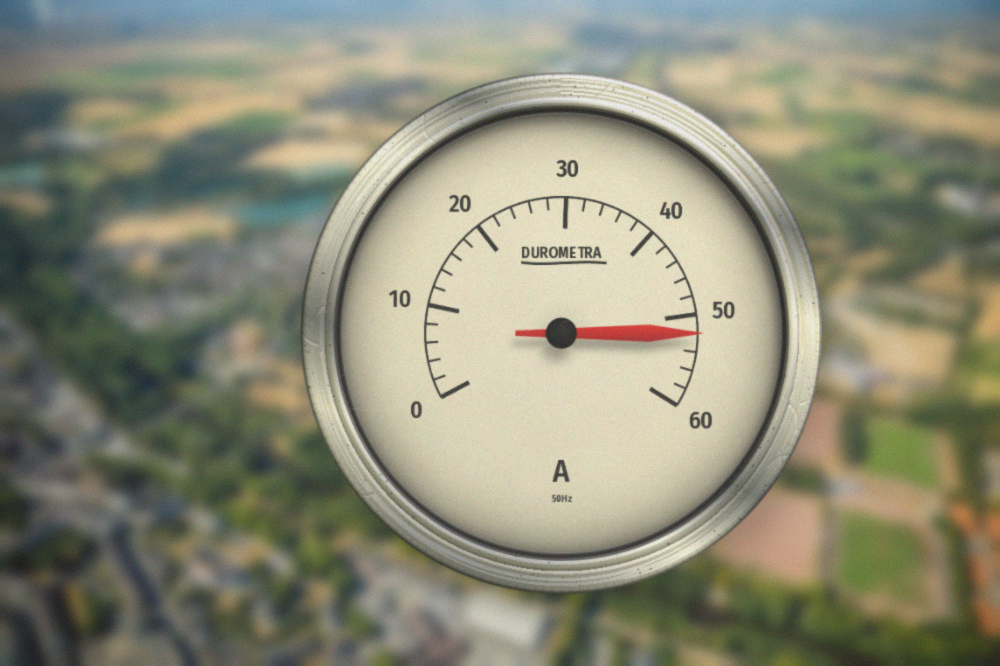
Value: 52 A
